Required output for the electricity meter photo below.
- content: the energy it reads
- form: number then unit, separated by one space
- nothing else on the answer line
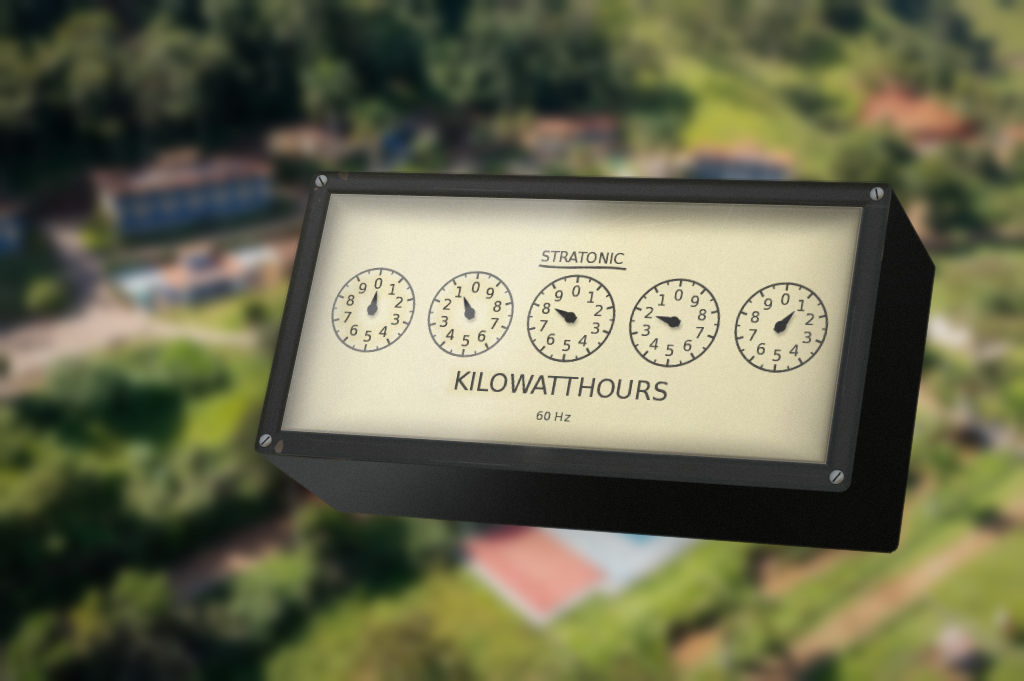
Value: 821 kWh
